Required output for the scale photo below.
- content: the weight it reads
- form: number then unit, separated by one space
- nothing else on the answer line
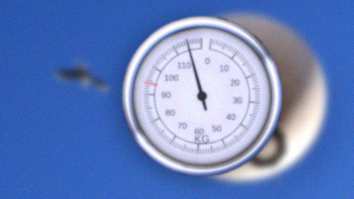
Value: 115 kg
